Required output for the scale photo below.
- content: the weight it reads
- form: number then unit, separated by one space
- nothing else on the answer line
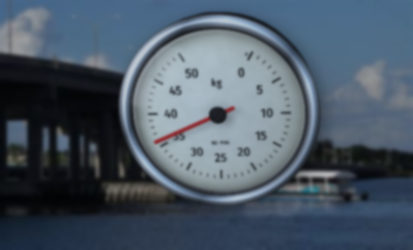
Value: 36 kg
